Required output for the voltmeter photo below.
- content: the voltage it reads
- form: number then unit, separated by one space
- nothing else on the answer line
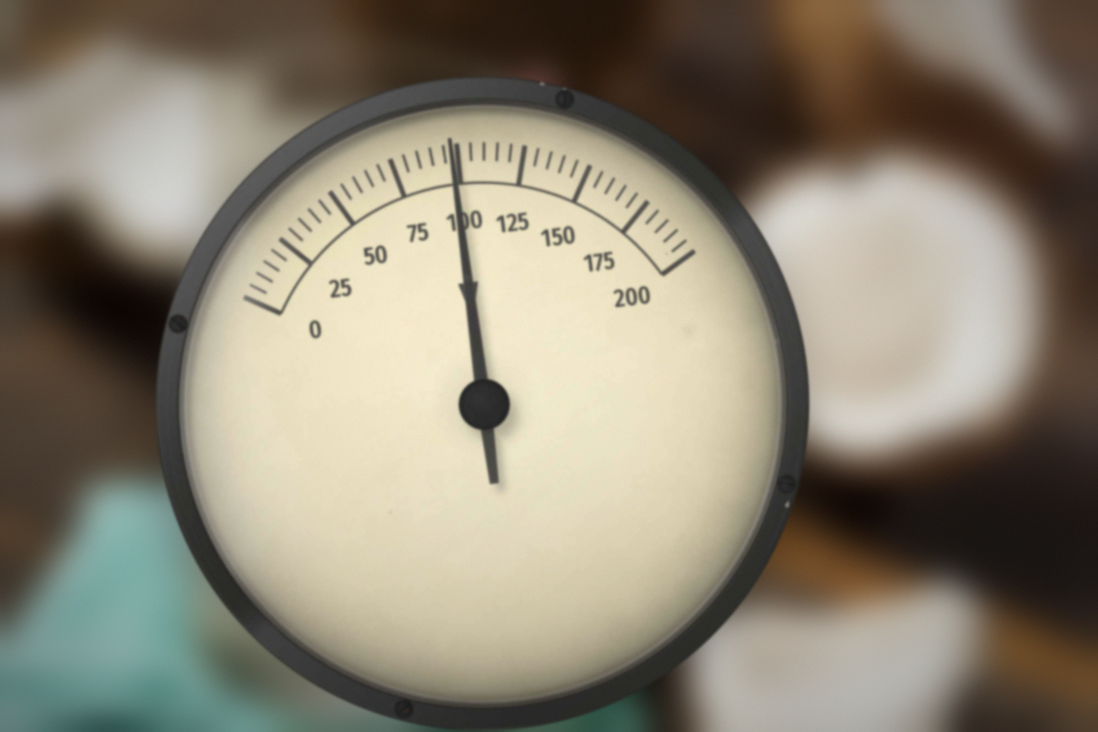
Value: 97.5 V
